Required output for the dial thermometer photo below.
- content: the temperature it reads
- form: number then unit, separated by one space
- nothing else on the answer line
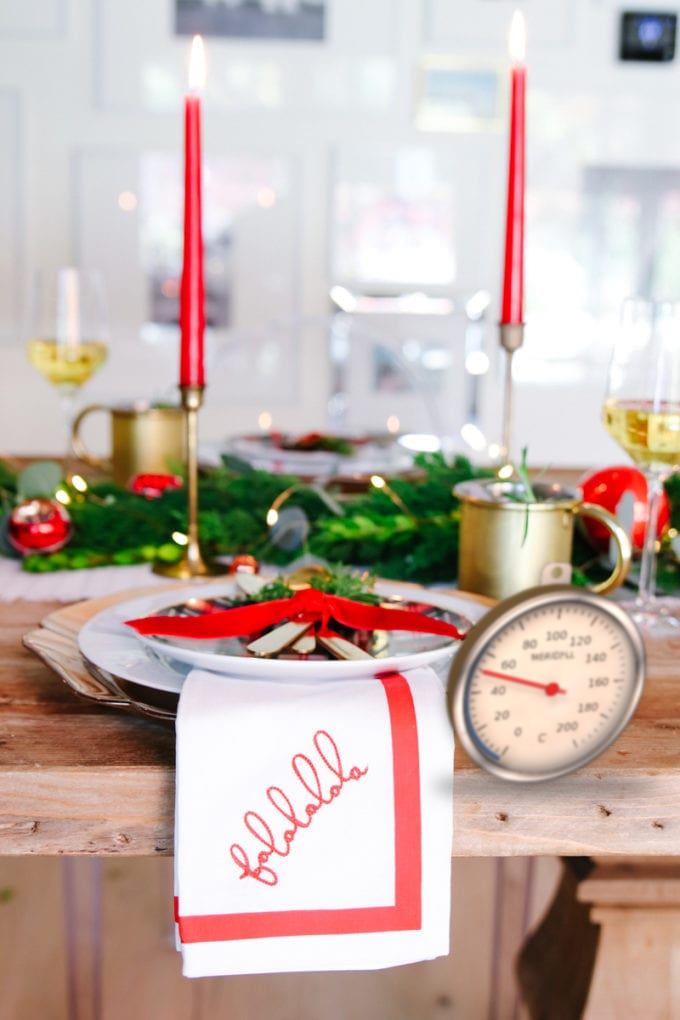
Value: 52 °C
